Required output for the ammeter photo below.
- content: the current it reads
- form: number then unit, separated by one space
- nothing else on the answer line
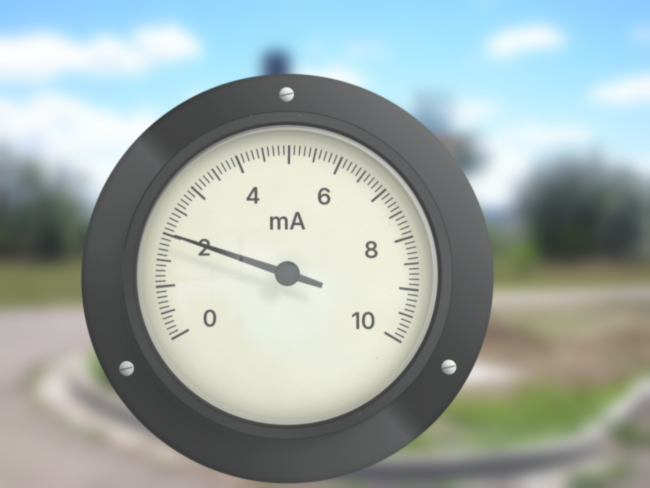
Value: 2 mA
